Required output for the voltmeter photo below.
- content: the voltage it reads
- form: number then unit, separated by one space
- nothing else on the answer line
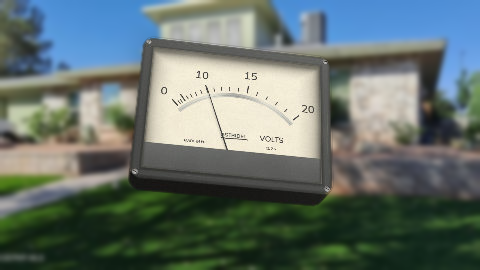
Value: 10 V
